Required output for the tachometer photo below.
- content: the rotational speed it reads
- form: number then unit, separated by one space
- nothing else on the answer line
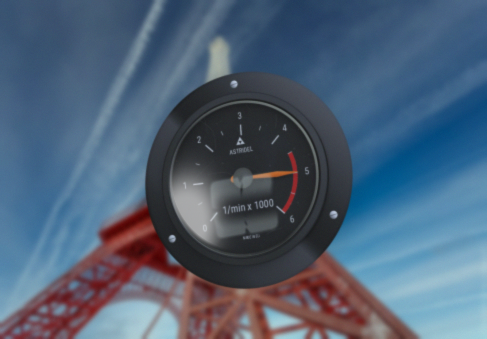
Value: 5000 rpm
